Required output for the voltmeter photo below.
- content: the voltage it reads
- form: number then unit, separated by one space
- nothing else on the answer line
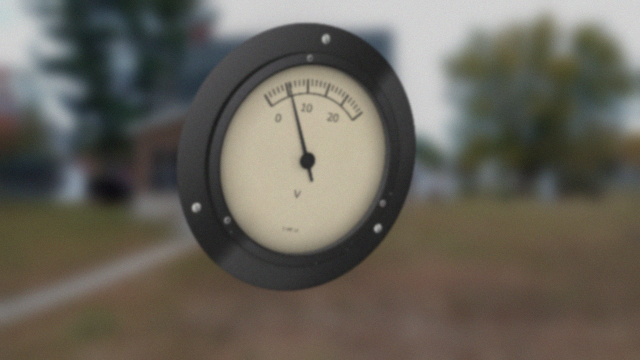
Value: 5 V
